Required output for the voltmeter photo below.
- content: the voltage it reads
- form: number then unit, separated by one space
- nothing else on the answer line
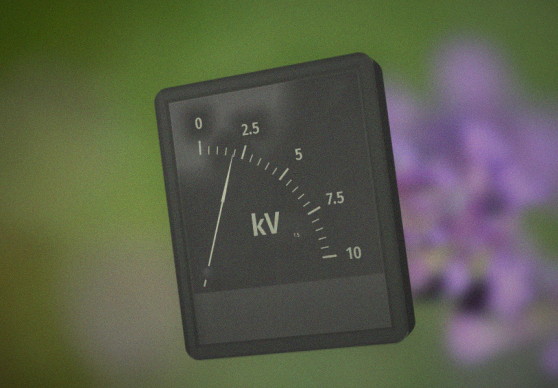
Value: 2 kV
